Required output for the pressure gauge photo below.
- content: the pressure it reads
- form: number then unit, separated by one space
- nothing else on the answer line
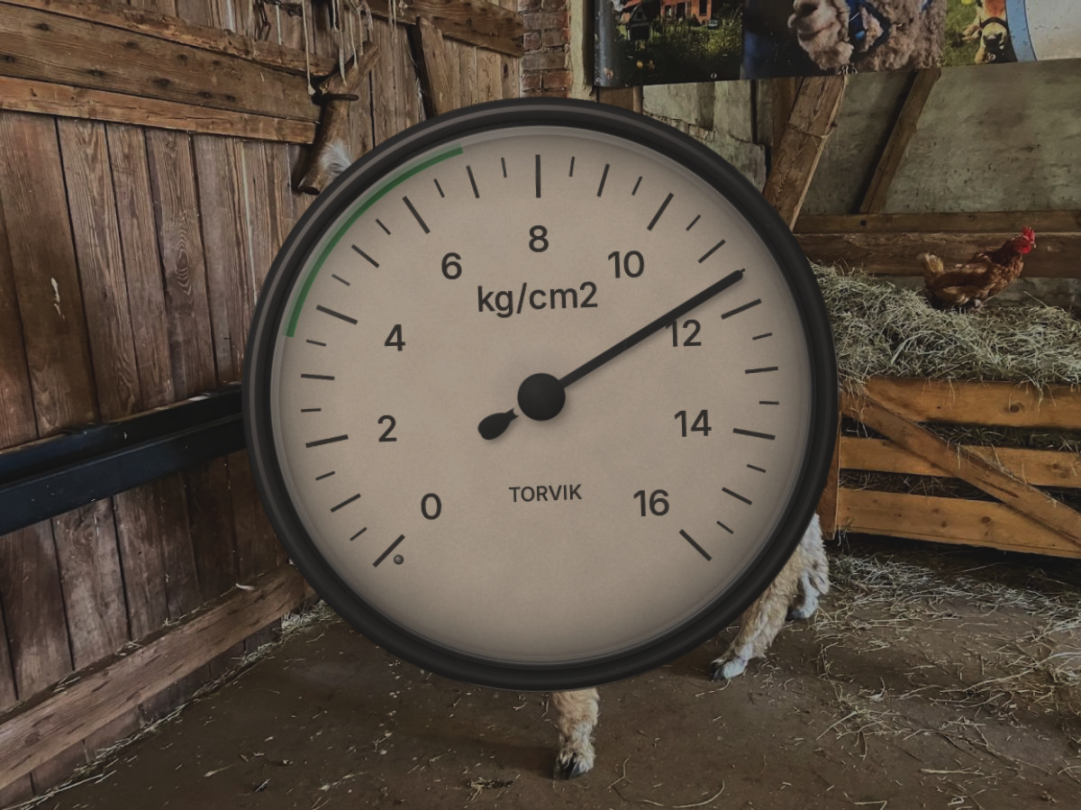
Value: 11.5 kg/cm²
